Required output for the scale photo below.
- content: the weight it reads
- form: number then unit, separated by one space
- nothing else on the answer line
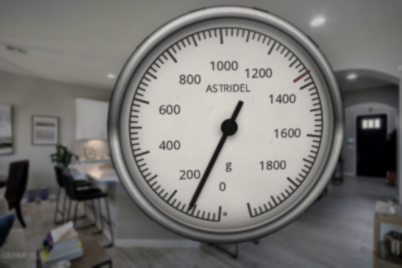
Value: 120 g
